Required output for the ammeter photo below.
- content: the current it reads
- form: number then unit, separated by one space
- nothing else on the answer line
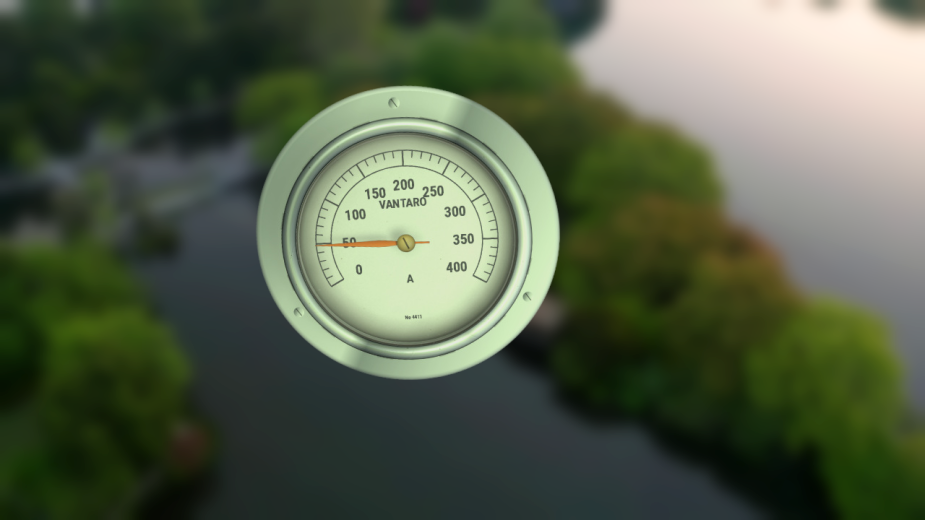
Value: 50 A
